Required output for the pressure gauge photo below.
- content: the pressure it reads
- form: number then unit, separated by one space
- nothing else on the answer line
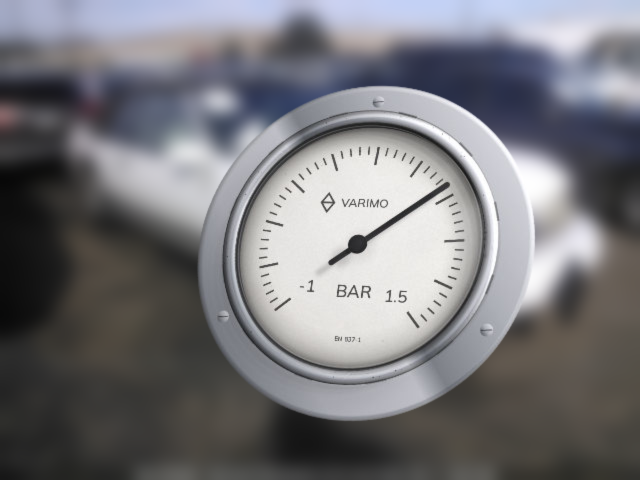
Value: 0.7 bar
